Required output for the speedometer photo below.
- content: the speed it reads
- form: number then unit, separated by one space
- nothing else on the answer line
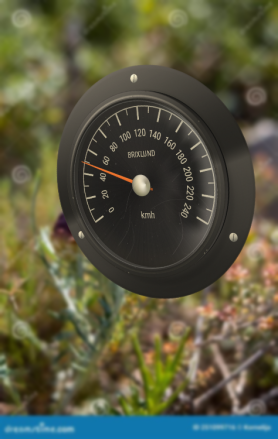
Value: 50 km/h
